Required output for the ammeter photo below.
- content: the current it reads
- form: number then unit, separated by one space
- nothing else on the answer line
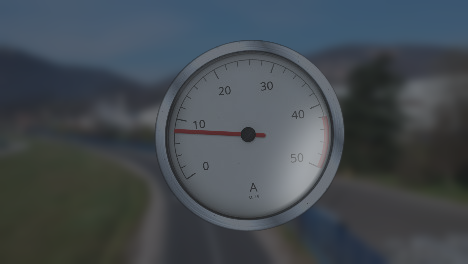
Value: 8 A
